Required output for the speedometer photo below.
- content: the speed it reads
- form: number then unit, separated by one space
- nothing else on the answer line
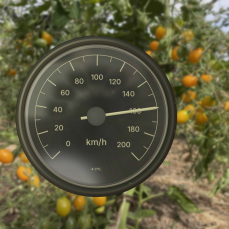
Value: 160 km/h
